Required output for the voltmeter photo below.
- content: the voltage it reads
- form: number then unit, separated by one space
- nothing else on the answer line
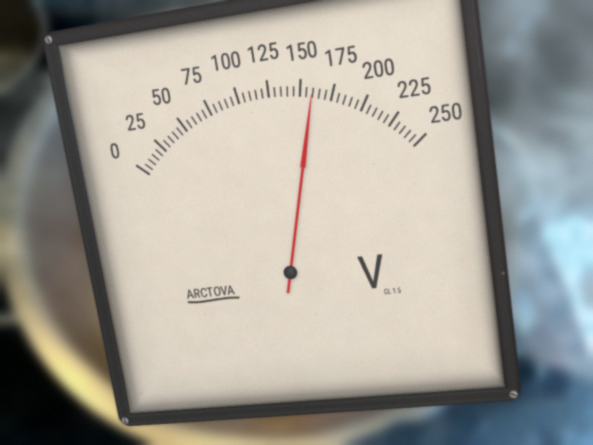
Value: 160 V
